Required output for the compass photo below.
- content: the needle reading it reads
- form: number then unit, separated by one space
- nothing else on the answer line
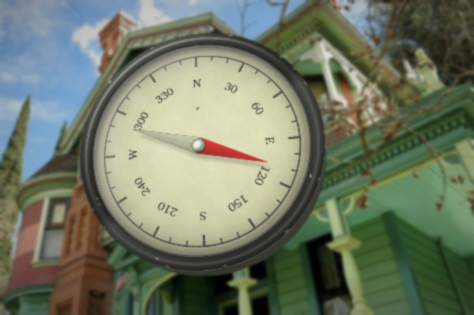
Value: 110 °
